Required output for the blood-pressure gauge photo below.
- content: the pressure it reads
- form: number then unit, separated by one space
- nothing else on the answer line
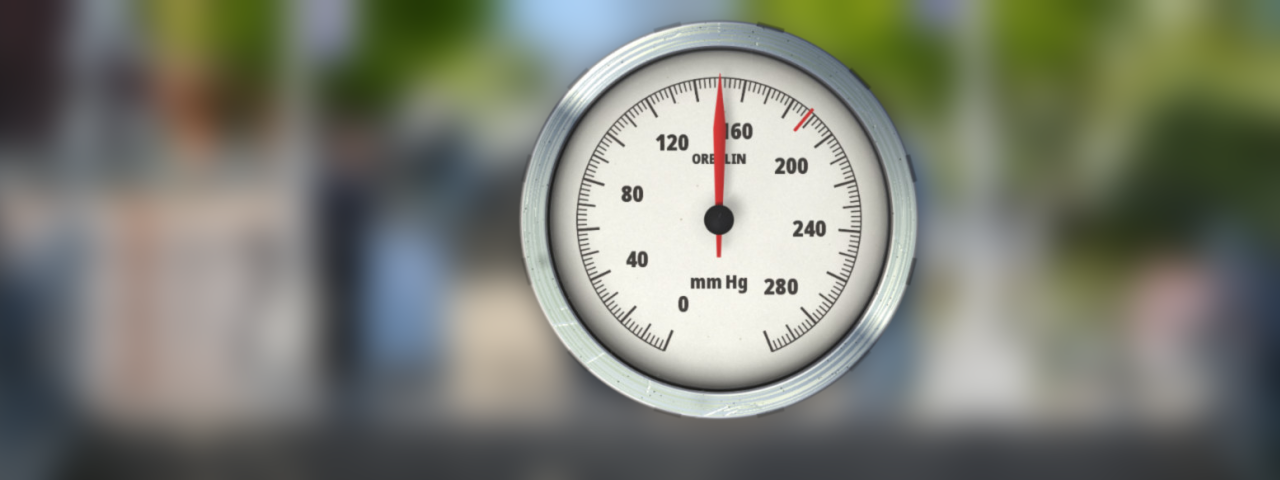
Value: 150 mmHg
